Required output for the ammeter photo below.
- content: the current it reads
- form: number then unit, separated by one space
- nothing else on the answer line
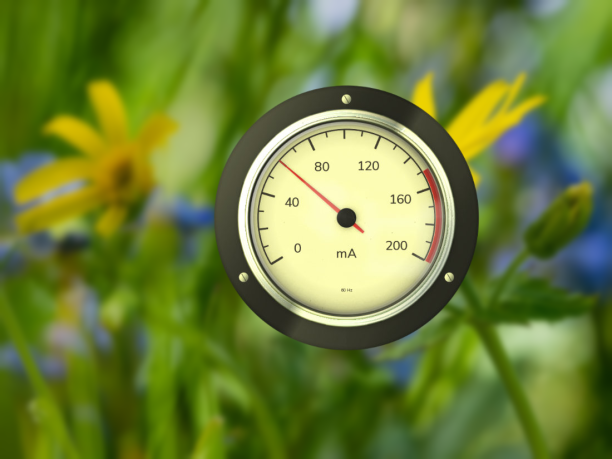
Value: 60 mA
